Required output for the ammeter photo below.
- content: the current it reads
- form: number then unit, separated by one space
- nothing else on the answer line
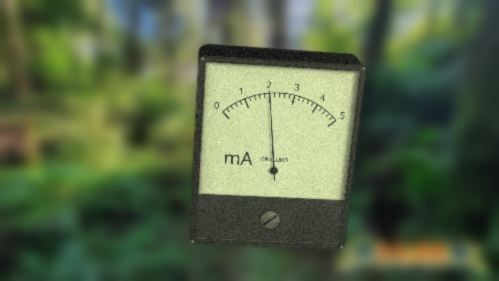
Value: 2 mA
